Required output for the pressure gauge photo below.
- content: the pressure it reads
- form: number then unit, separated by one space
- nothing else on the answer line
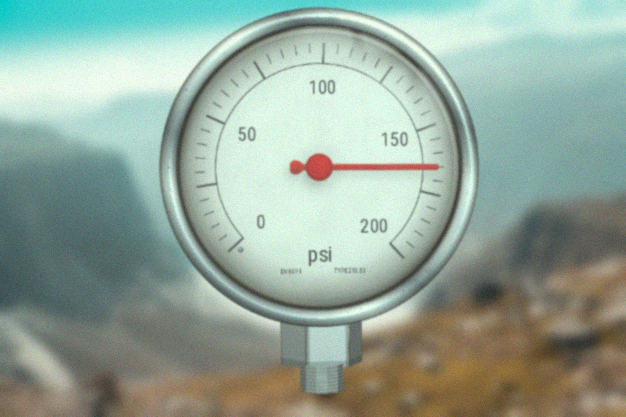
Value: 165 psi
